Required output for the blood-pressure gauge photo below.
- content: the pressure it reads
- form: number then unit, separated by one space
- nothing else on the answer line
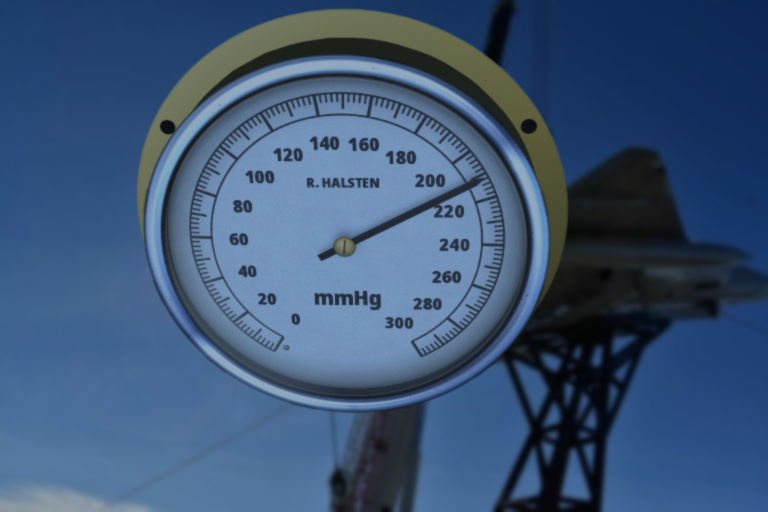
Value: 210 mmHg
